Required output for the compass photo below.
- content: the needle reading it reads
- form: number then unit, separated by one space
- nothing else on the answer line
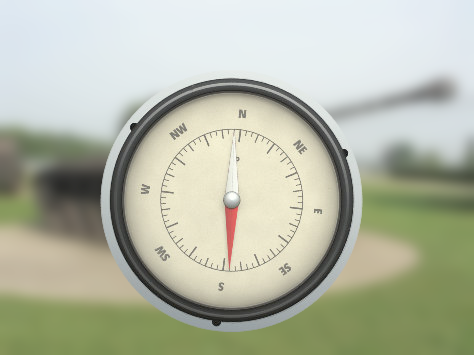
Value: 175 °
